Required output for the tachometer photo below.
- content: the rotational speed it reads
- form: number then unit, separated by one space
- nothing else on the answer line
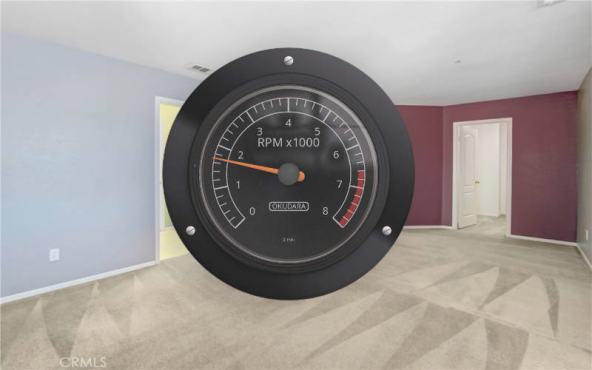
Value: 1700 rpm
